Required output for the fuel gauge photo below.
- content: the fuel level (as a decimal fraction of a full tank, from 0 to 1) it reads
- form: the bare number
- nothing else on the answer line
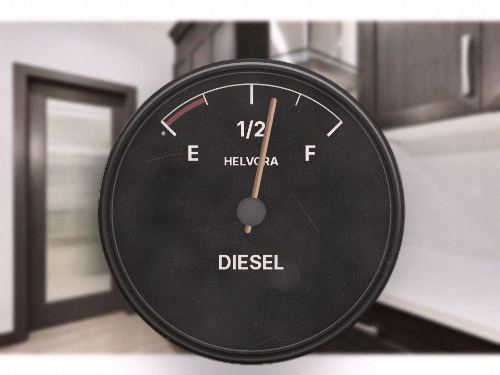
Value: 0.625
